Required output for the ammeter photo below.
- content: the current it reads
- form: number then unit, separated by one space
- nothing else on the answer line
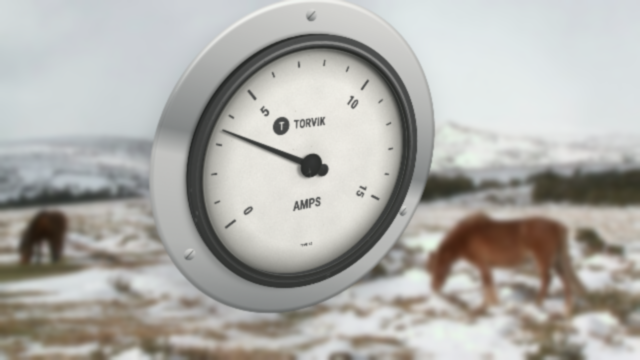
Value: 3.5 A
